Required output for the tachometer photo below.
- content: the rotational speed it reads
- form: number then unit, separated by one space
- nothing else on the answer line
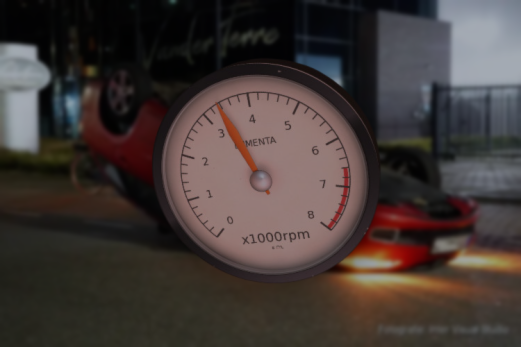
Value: 3400 rpm
